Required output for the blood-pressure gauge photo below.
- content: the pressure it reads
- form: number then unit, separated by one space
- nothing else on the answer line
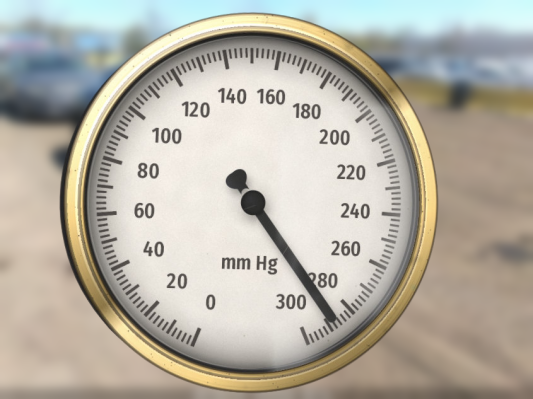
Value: 288 mmHg
